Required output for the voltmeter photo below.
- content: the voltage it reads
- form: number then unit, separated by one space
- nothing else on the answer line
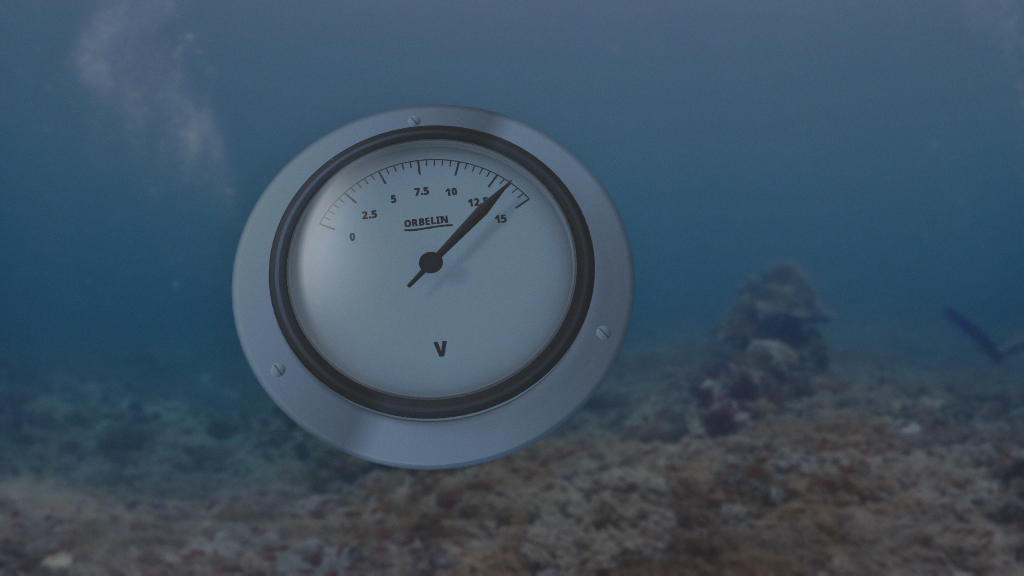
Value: 13.5 V
